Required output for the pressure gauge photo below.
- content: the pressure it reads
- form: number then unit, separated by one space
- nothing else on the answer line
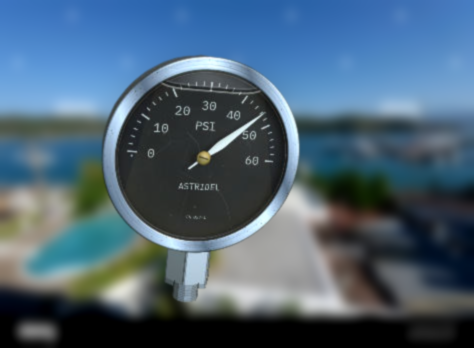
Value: 46 psi
